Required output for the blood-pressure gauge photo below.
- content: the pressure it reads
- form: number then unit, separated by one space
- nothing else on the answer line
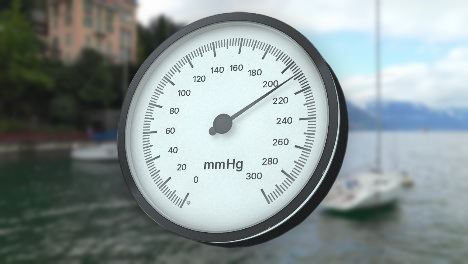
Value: 210 mmHg
